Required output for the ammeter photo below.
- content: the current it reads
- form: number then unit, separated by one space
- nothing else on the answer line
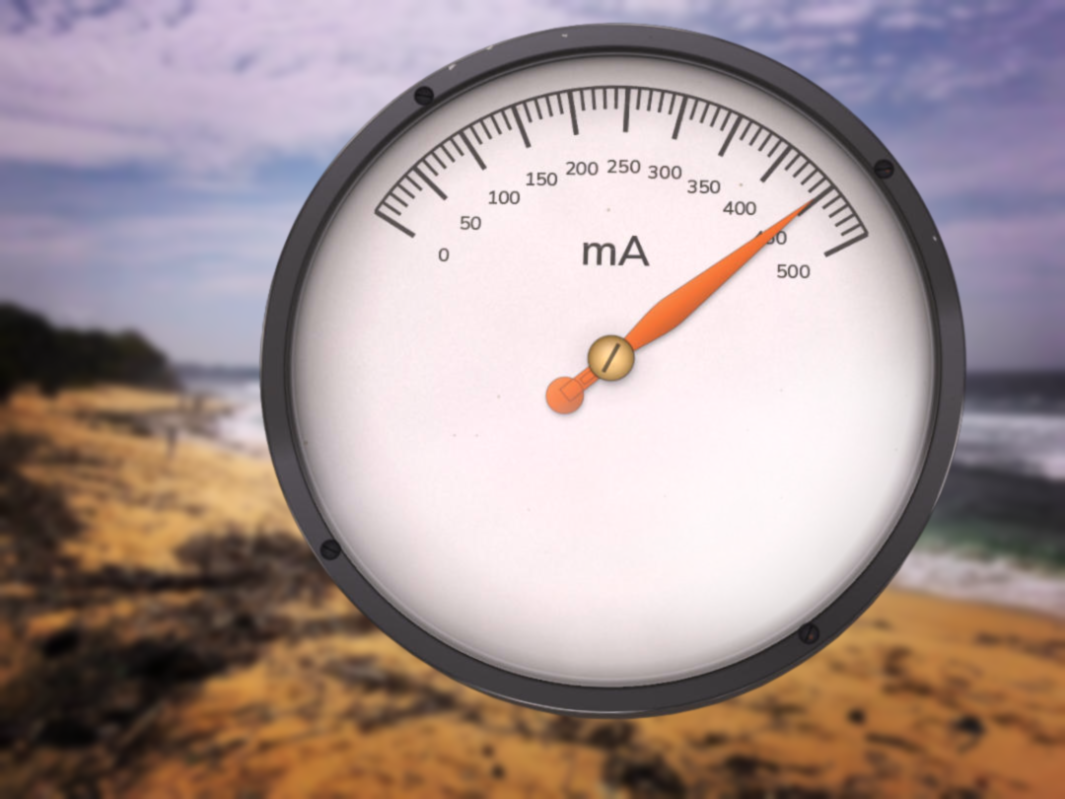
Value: 450 mA
